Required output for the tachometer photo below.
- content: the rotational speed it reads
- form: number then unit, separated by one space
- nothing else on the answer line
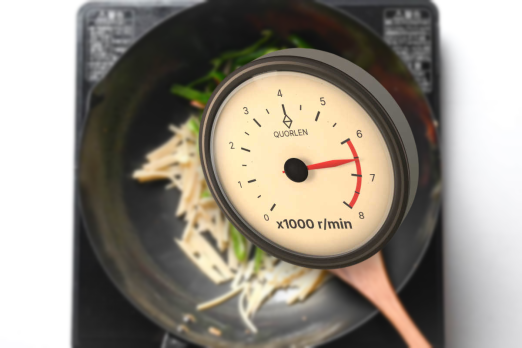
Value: 6500 rpm
